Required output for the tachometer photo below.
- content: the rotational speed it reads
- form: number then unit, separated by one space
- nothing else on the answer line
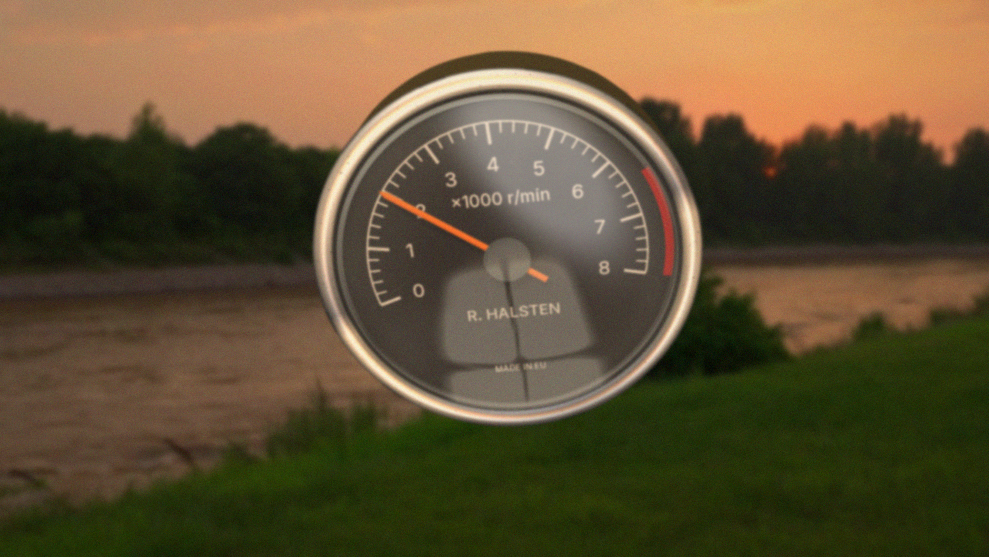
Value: 2000 rpm
